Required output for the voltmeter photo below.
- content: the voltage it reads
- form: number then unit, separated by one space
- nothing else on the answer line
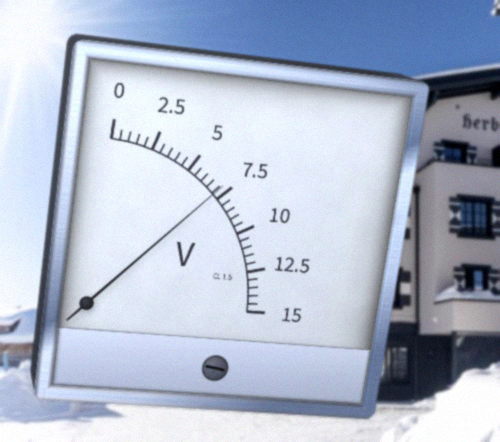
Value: 7 V
